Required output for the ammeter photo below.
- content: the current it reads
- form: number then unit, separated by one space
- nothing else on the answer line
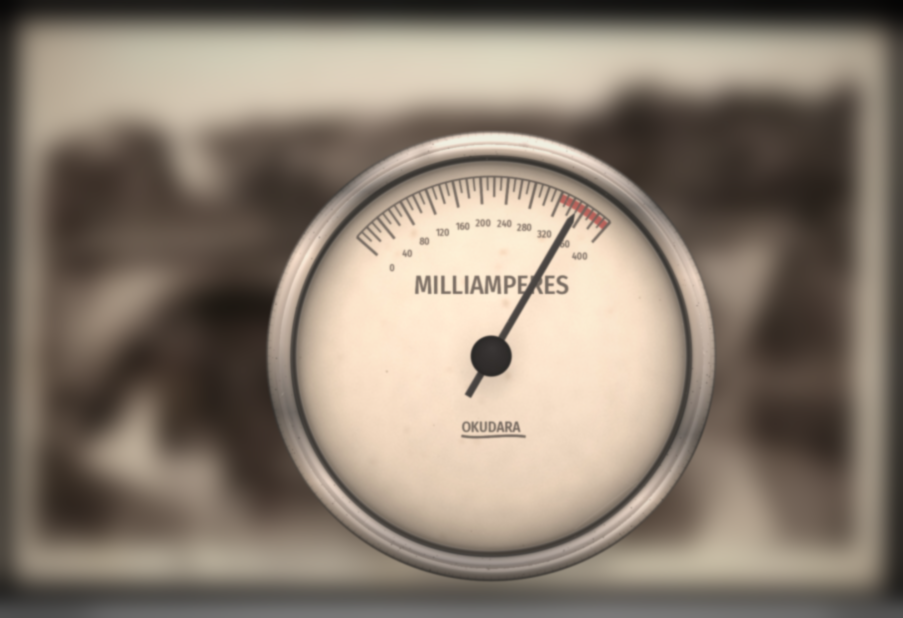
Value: 350 mA
